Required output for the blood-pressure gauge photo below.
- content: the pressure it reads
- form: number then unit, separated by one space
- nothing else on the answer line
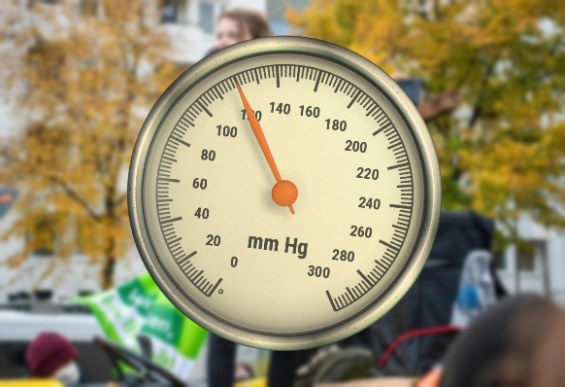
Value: 120 mmHg
